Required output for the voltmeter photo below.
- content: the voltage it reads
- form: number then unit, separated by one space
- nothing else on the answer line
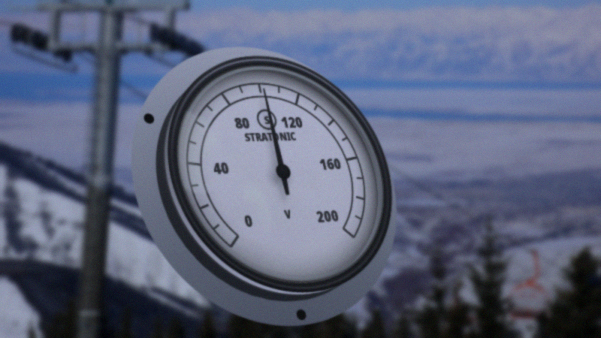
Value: 100 V
